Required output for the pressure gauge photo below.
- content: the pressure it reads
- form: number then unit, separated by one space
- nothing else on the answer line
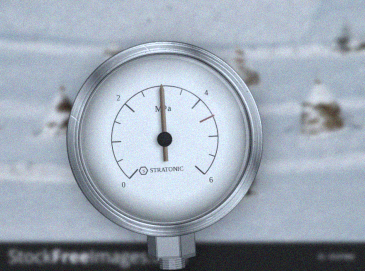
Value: 3 MPa
